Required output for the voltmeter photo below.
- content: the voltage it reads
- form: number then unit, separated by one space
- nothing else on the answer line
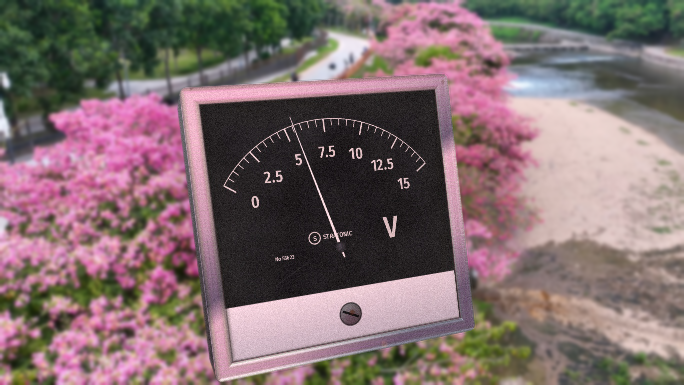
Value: 5.5 V
